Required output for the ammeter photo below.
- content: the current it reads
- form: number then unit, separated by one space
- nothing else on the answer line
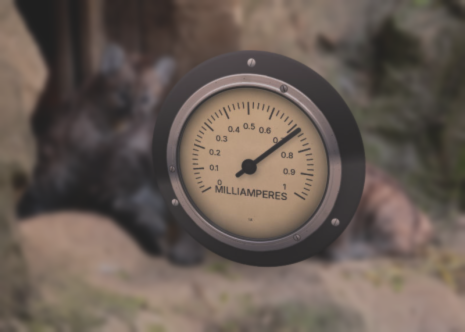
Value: 0.72 mA
